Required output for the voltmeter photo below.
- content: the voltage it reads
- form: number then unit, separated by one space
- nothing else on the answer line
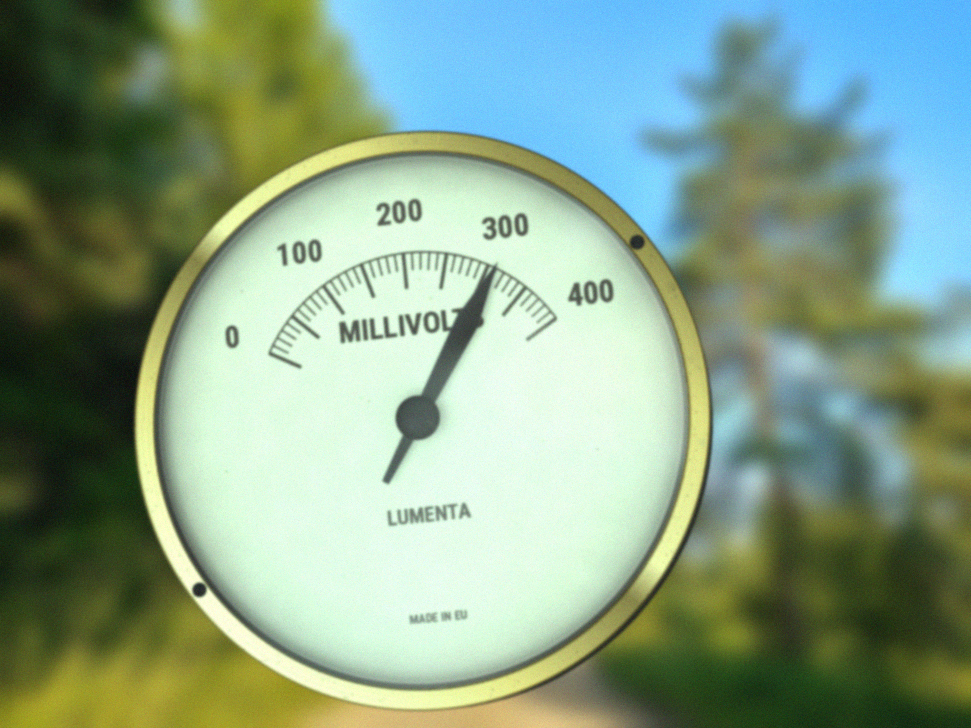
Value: 310 mV
